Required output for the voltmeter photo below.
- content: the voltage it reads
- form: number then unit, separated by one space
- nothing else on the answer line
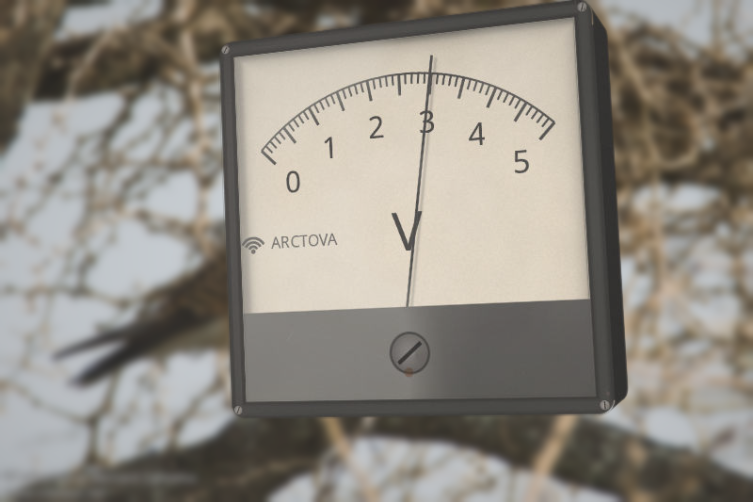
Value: 3 V
